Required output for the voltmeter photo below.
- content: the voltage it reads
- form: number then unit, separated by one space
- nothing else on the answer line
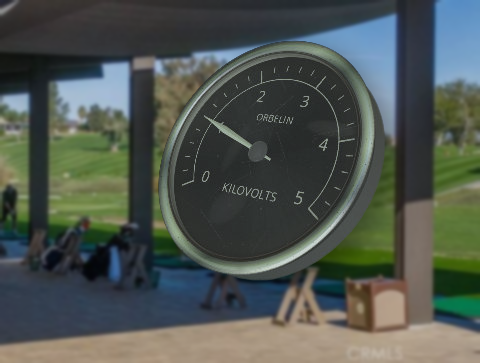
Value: 1 kV
